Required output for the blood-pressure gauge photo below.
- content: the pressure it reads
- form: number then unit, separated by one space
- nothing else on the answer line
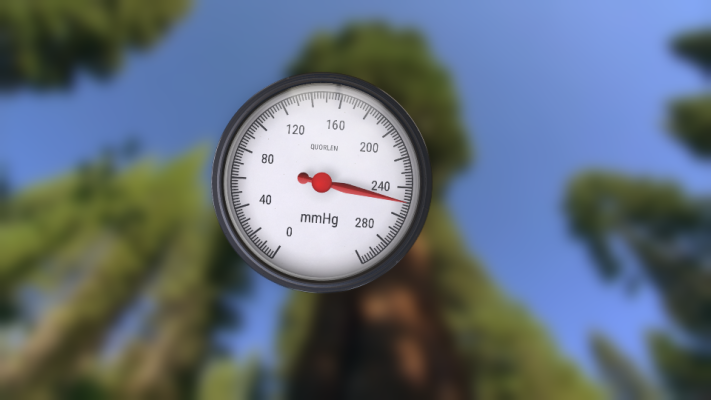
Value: 250 mmHg
